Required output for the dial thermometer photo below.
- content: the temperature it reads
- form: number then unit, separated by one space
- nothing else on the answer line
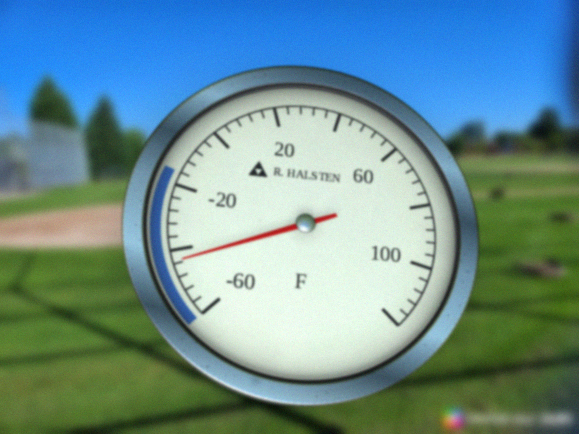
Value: -44 °F
